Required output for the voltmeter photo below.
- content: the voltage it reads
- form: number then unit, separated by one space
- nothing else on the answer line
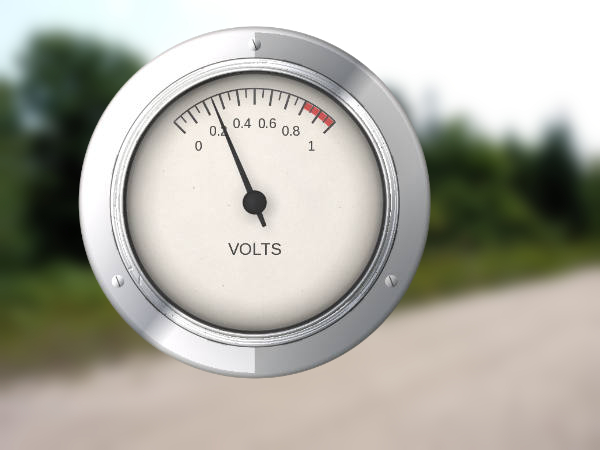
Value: 0.25 V
